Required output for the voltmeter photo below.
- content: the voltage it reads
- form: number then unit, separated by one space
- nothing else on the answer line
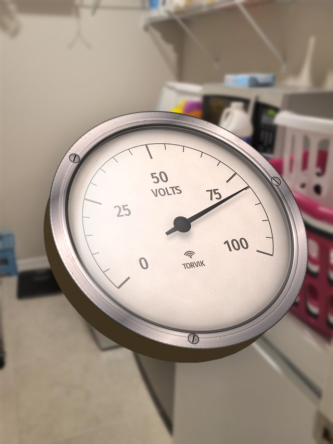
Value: 80 V
